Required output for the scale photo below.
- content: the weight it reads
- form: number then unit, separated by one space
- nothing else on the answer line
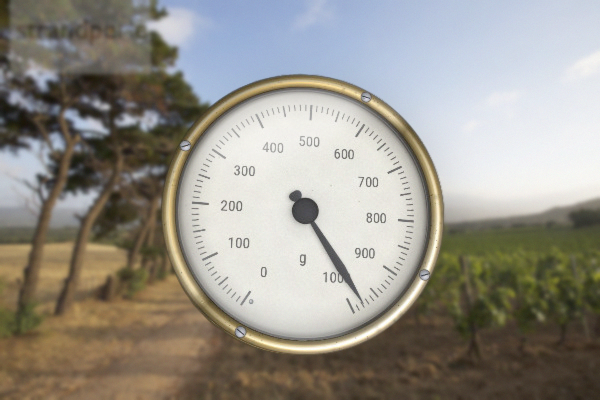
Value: 980 g
